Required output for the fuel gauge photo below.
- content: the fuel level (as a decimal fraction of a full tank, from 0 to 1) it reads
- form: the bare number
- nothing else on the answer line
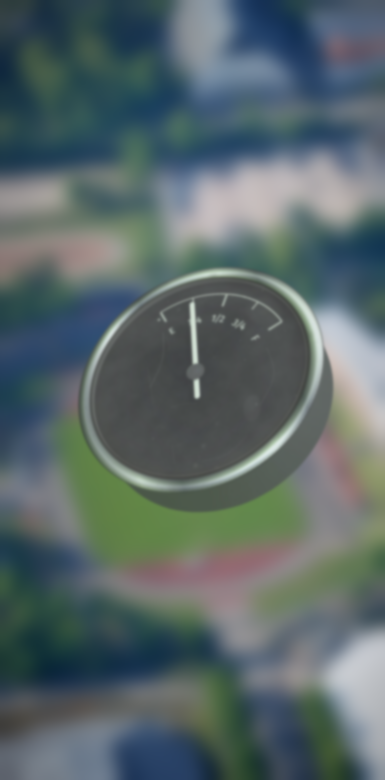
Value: 0.25
